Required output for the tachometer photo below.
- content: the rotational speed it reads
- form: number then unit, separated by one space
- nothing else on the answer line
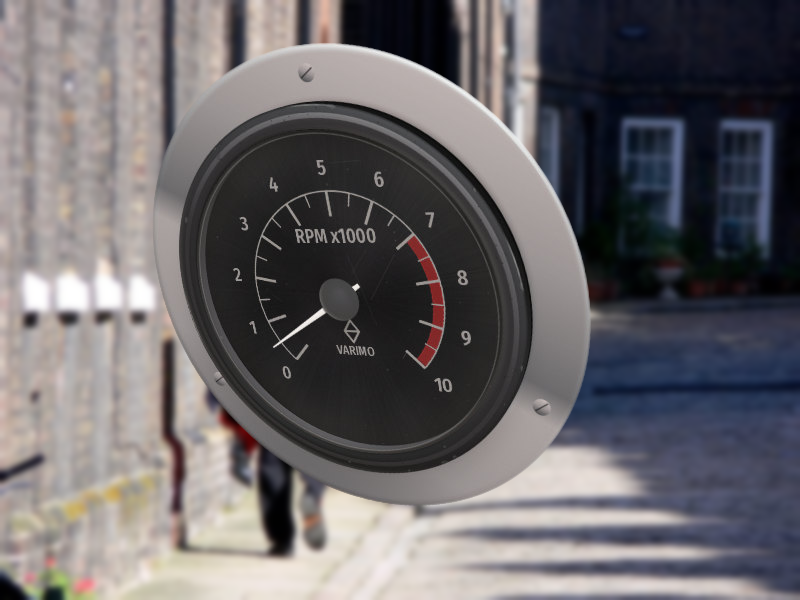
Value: 500 rpm
